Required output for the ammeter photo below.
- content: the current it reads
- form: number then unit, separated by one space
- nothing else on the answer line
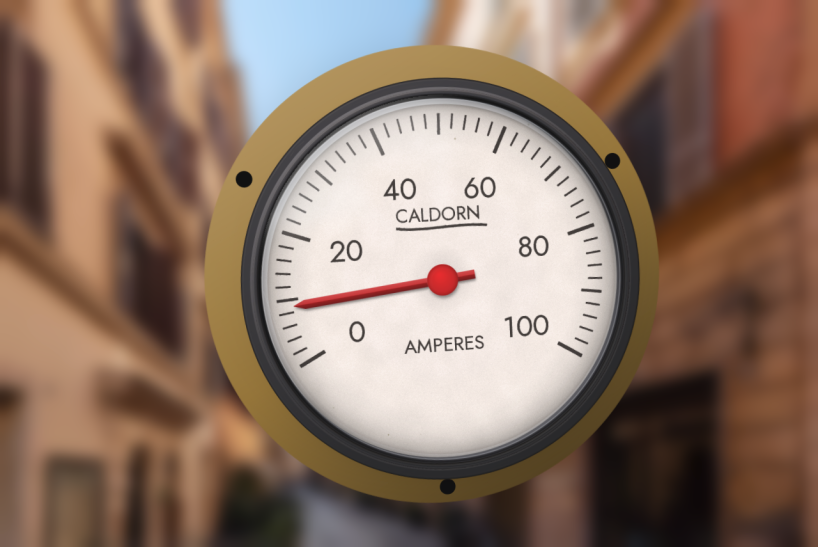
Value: 9 A
